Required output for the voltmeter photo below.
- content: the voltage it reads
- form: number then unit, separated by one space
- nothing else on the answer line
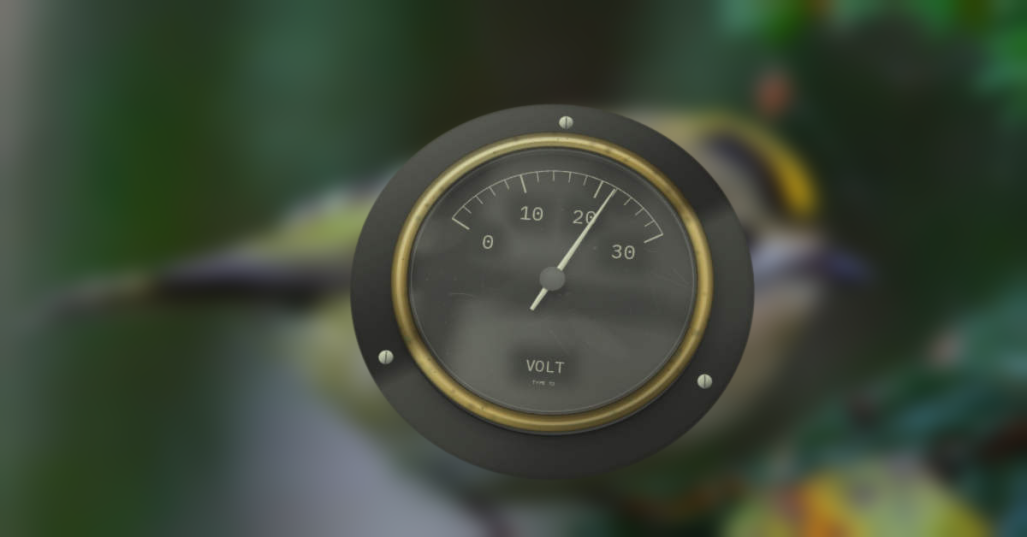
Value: 22 V
